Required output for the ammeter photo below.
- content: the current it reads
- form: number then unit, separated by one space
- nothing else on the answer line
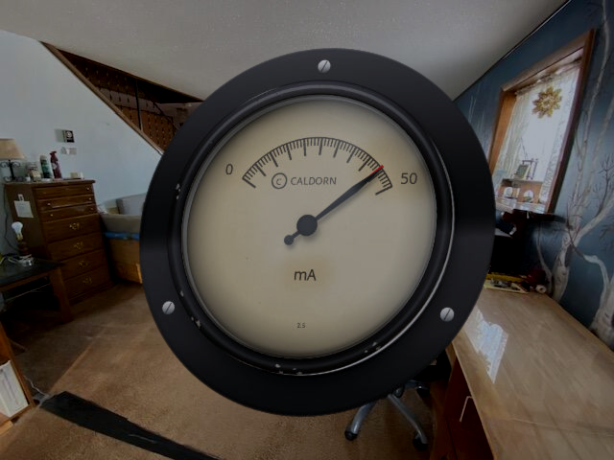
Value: 45 mA
